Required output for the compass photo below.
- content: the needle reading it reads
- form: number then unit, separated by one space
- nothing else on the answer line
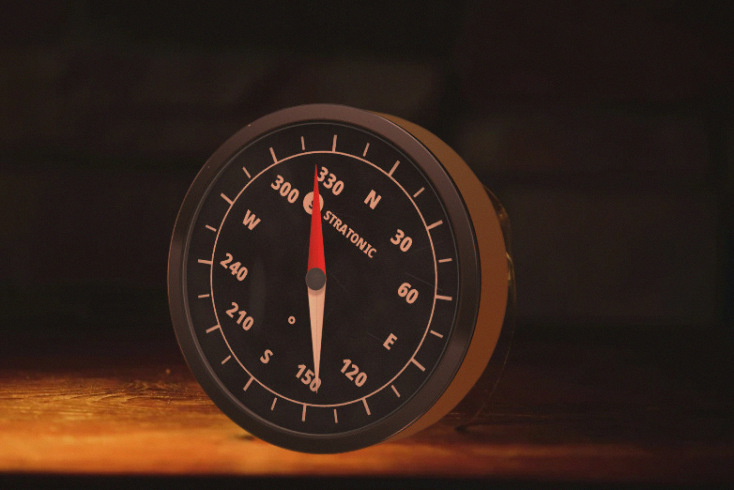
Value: 322.5 °
